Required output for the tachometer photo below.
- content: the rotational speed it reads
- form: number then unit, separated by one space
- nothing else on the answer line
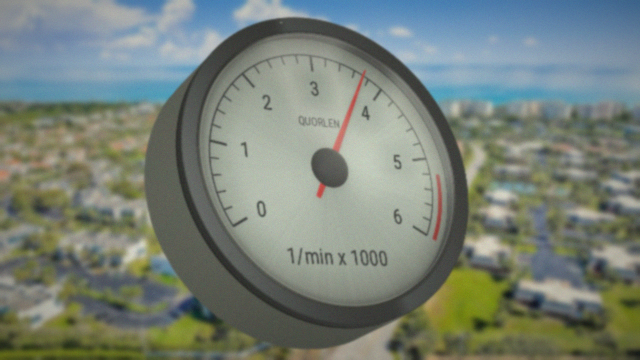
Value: 3700 rpm
